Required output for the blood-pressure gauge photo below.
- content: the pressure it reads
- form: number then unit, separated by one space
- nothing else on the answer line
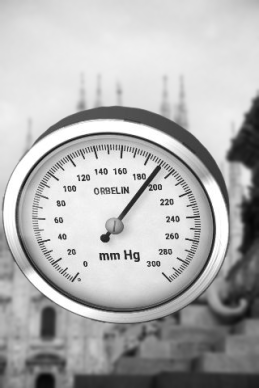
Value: 190 mmHg
